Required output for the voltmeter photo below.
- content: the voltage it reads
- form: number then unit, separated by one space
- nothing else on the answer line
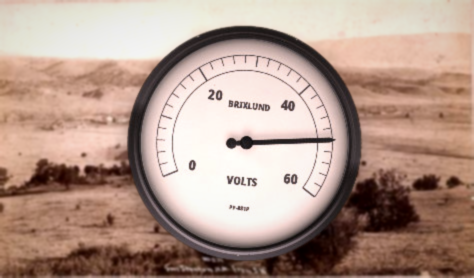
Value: 50 V
